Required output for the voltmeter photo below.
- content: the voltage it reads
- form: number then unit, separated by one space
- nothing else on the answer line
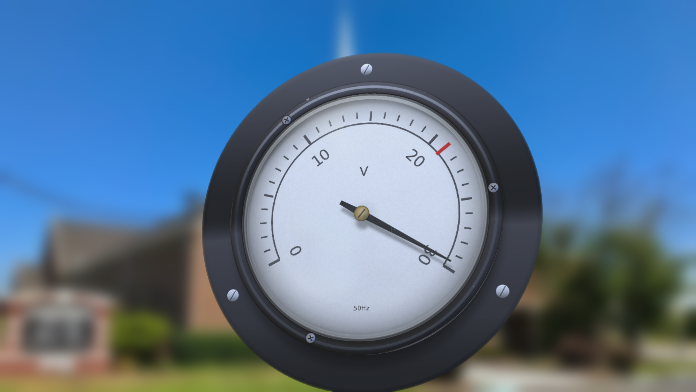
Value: 29.5 V
